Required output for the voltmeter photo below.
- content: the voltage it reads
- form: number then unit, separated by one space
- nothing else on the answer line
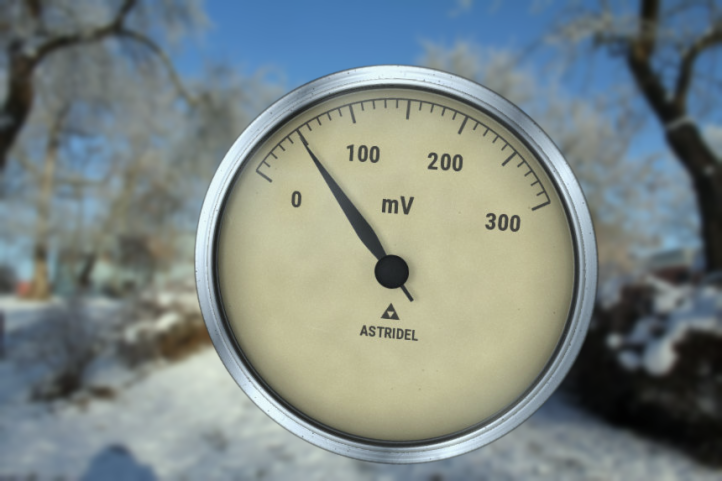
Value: 50 mV
